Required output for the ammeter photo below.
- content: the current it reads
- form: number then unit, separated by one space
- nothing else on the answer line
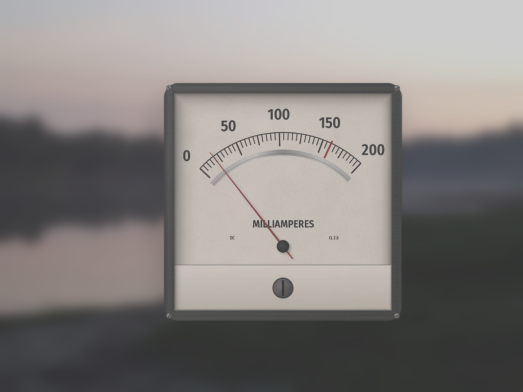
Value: 20 mA
